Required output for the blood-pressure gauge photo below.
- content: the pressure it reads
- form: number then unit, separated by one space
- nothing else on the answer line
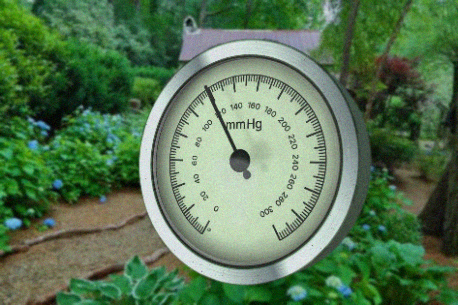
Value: 120 mmHg
